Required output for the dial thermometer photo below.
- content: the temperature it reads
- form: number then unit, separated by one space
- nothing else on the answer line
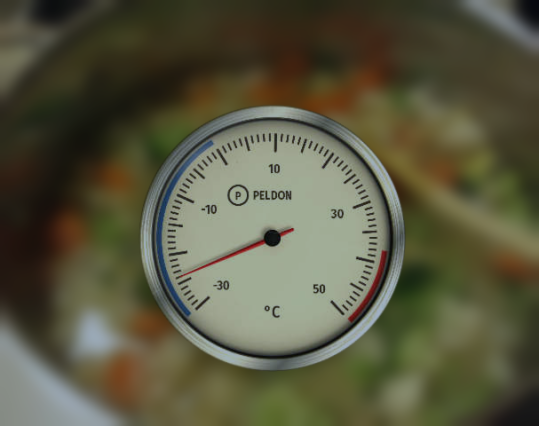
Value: -24 °C
